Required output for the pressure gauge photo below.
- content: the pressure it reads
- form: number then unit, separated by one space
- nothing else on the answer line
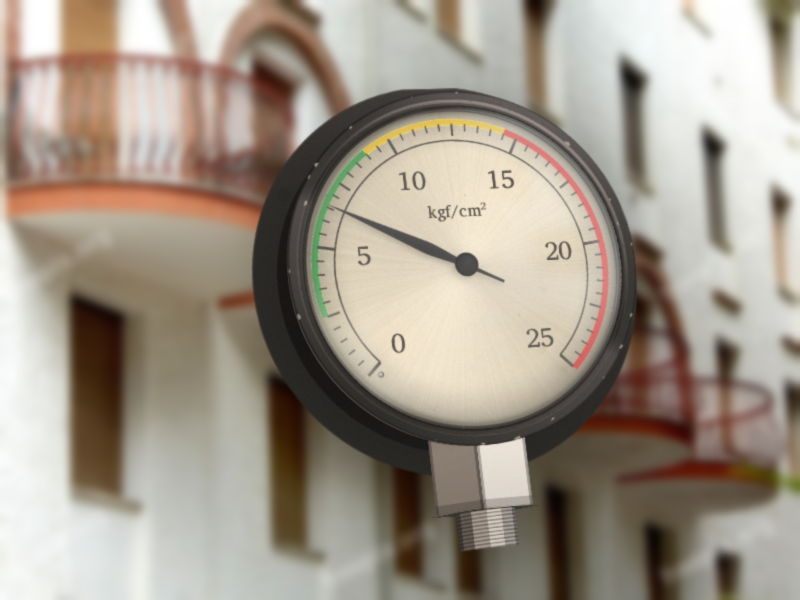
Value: 6.5 kg/cm²
